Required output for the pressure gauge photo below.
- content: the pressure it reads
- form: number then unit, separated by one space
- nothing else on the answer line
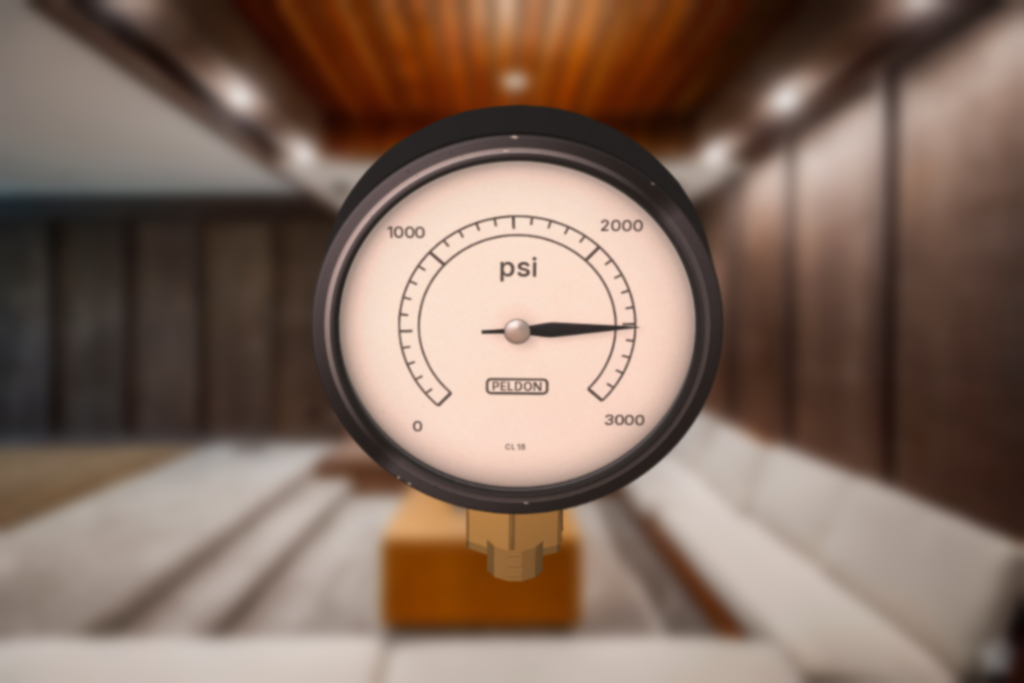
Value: 2500 psi
